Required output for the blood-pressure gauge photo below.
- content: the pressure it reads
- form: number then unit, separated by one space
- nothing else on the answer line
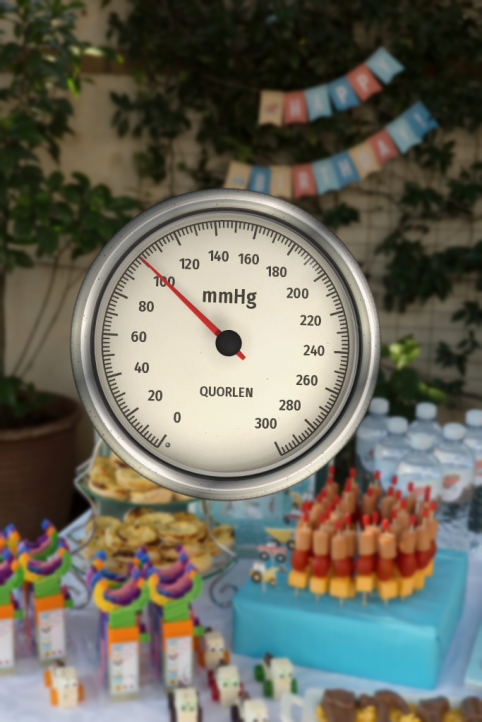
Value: 100 mmHg
